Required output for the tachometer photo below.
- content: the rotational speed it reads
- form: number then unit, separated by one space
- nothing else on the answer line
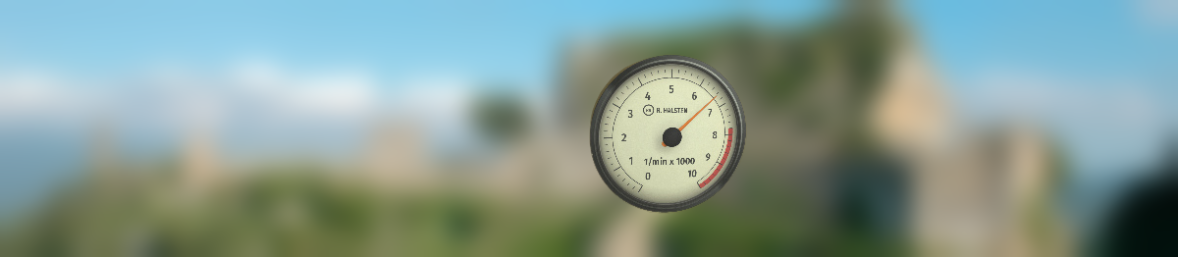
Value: 6600 rpm
